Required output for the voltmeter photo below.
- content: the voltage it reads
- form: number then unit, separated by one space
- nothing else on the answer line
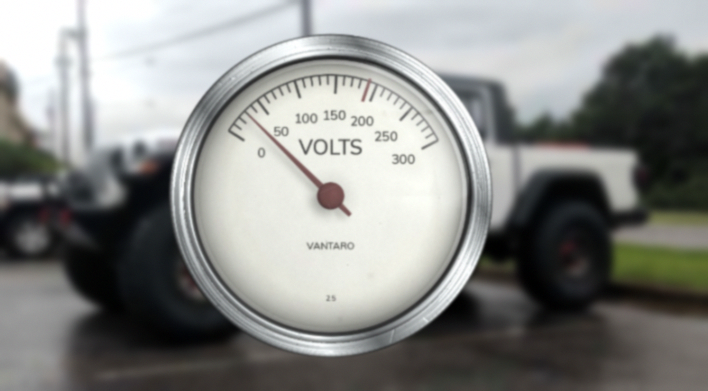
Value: 30 V
